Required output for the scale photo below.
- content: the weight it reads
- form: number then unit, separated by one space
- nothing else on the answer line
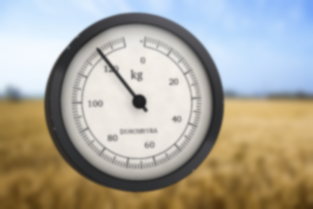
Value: 120 kg
